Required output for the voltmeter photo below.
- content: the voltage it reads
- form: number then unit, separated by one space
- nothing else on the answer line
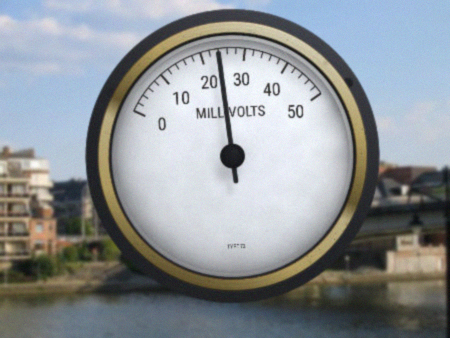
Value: 24 mV
